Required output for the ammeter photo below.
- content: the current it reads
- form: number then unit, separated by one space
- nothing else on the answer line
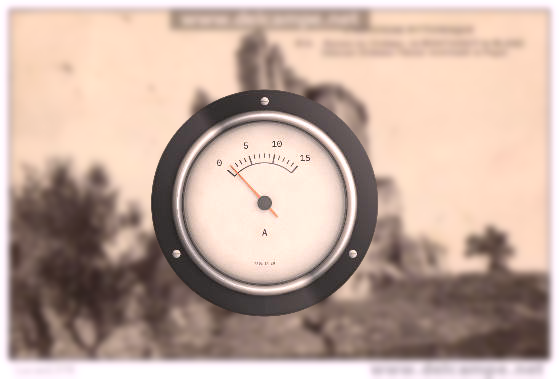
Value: 1 A
